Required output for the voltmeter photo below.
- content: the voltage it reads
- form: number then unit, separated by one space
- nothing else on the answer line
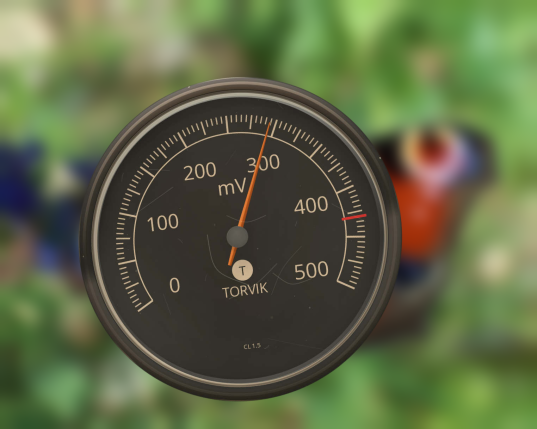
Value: 295 mV
